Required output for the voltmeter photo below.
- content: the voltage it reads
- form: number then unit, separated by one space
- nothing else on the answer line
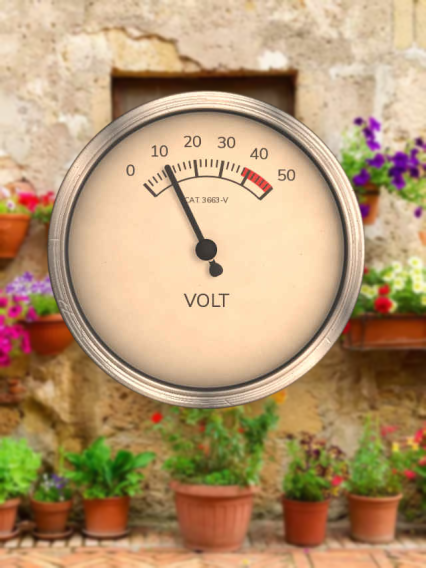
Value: 10 V
